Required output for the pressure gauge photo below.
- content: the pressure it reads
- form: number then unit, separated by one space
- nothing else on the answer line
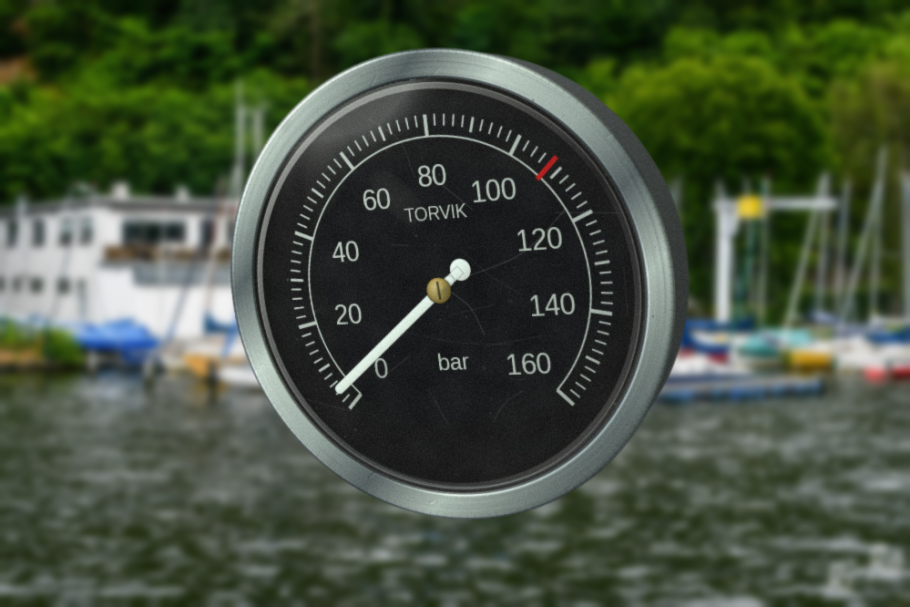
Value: 4 bar
